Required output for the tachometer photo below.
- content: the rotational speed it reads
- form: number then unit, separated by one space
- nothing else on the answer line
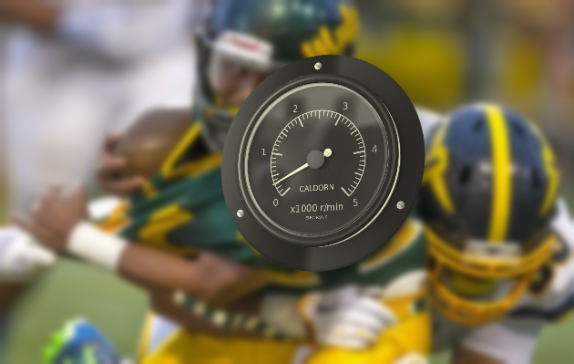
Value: 300 rpm
